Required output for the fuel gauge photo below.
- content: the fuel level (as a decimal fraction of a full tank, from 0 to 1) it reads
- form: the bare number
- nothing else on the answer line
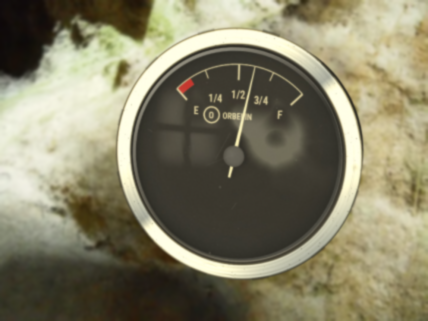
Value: 0.625
